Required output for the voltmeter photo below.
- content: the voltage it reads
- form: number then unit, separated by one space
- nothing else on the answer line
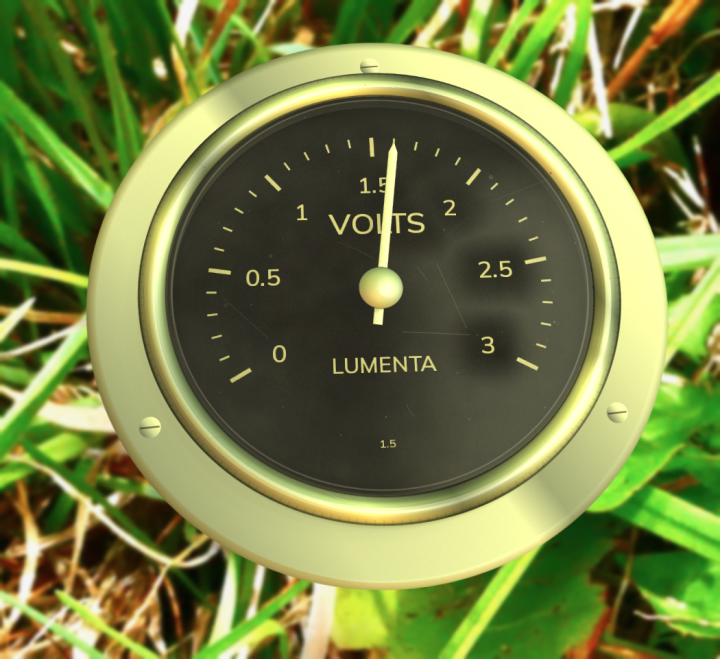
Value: 1.6 V
